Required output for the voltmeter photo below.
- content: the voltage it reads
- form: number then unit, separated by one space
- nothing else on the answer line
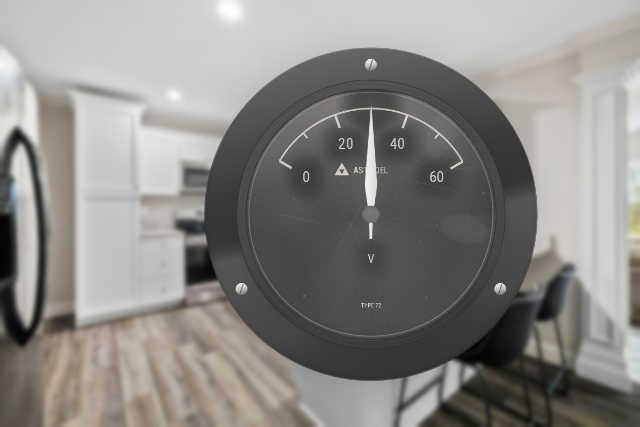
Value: 30 V
